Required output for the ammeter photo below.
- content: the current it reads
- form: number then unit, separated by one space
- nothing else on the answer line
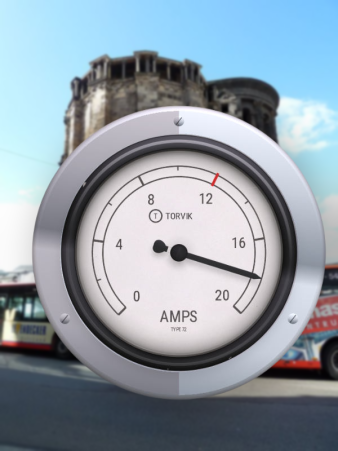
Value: 18 A
